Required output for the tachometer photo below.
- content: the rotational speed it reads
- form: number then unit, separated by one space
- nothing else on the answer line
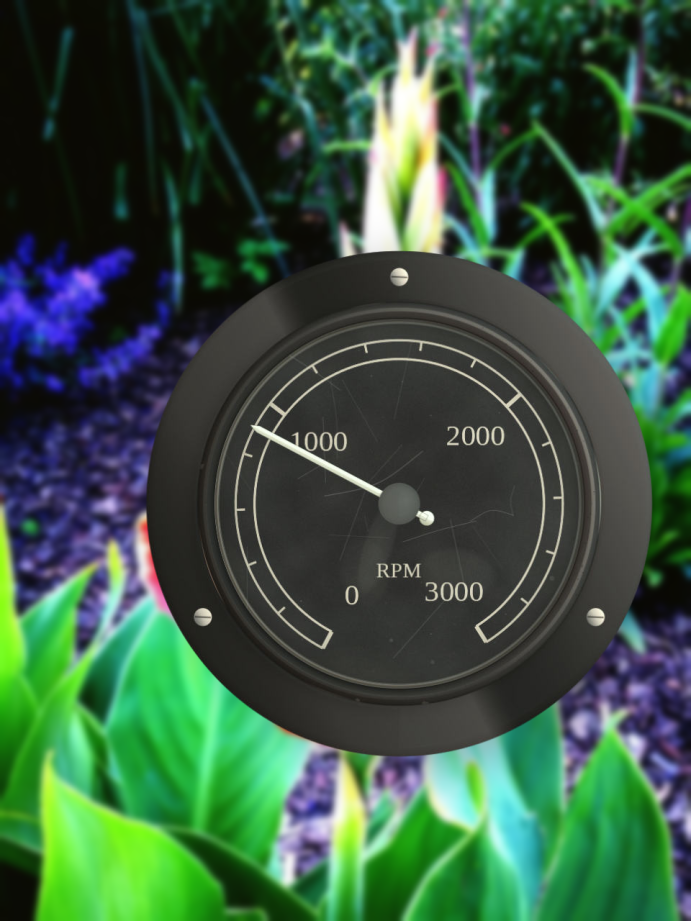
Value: 900 rpm
